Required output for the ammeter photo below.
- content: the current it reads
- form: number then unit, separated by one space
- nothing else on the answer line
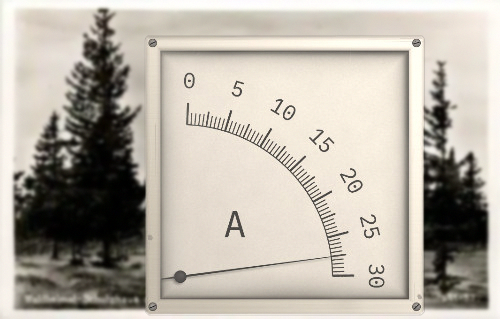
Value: 27.5 A
